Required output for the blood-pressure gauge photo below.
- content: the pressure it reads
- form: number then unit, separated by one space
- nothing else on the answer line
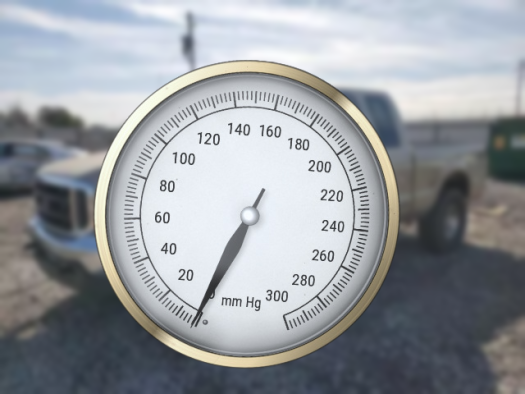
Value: 2 mmHg
